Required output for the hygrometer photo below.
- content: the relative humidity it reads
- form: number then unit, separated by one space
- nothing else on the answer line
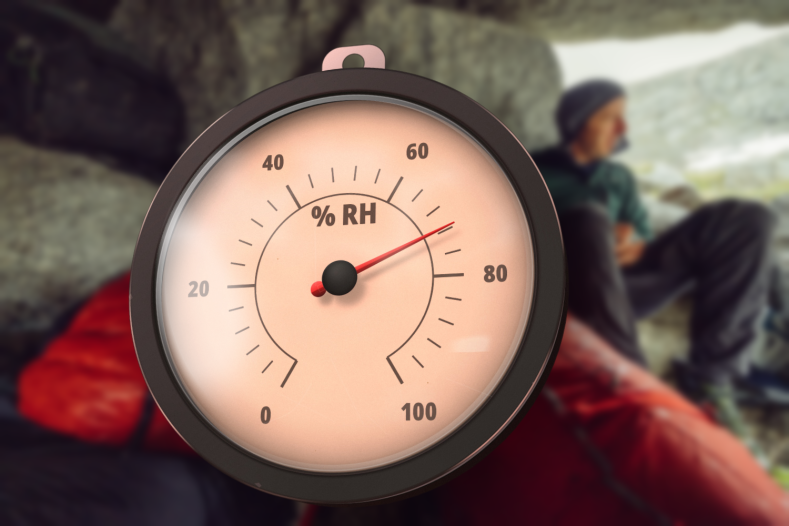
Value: 72 %
